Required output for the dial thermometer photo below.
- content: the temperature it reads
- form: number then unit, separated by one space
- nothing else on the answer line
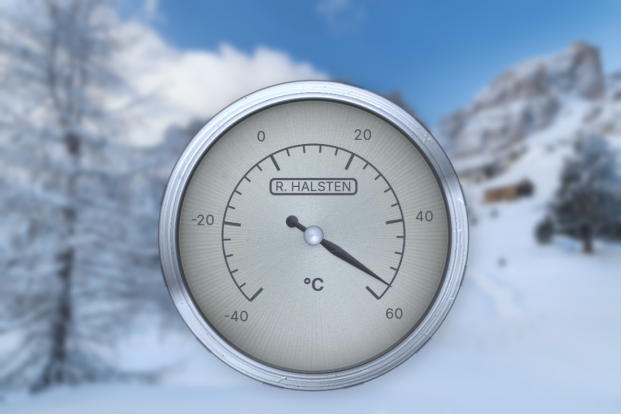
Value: 56 °C
